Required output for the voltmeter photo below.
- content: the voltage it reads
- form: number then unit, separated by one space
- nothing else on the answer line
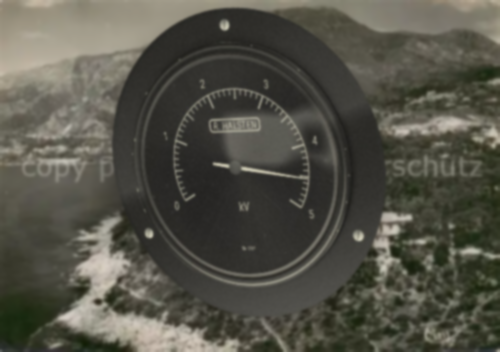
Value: 4.5 kV
